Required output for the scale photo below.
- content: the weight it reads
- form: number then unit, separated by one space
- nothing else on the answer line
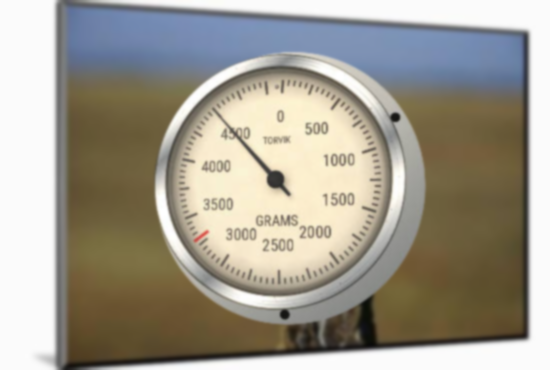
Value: 4500 g
